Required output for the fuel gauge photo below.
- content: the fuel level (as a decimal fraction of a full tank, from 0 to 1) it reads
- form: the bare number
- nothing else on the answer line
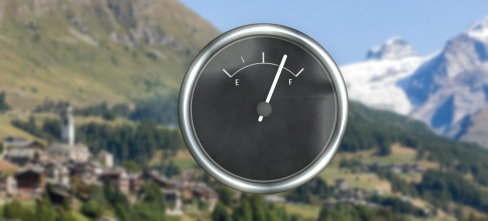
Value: 0.75
